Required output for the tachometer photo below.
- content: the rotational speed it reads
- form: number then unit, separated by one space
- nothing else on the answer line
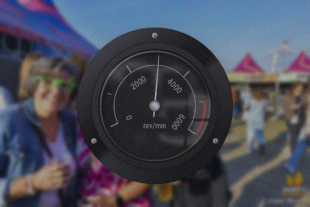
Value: 3000 rpm
